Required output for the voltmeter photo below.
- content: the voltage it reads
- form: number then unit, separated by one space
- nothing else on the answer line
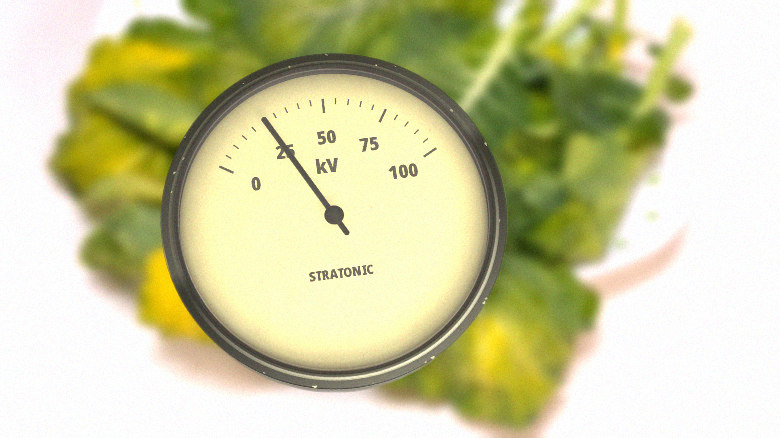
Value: 25 kV
